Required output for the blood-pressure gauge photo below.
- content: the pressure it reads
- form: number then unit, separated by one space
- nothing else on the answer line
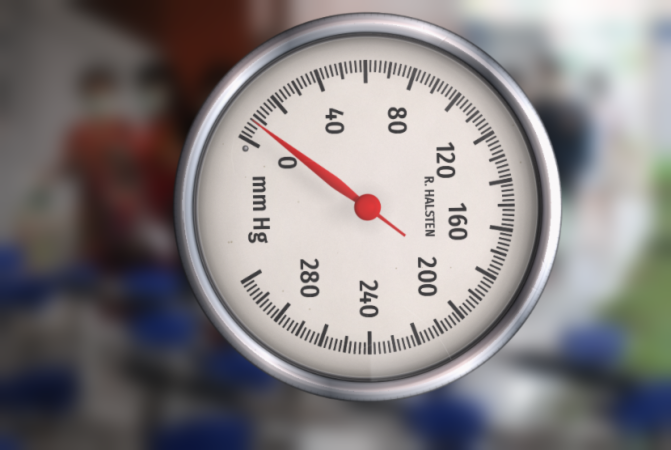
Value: 8 mmHg
